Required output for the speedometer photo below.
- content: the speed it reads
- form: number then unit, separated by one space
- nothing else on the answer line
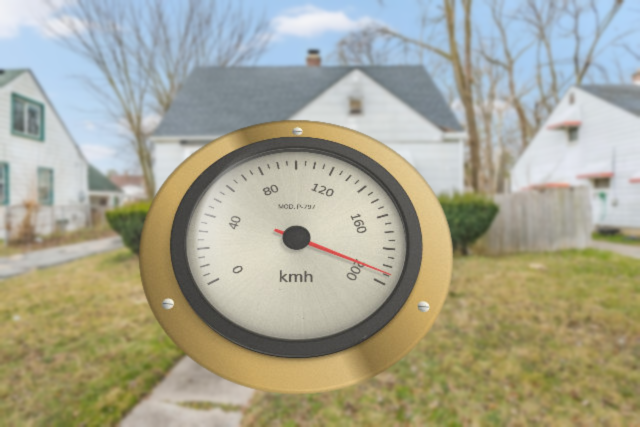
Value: 195 km/h
